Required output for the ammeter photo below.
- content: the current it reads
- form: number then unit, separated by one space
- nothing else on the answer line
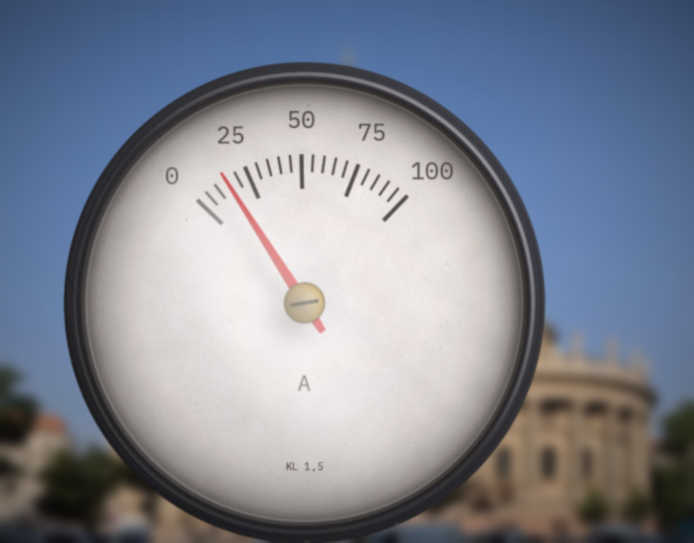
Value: 15 A
